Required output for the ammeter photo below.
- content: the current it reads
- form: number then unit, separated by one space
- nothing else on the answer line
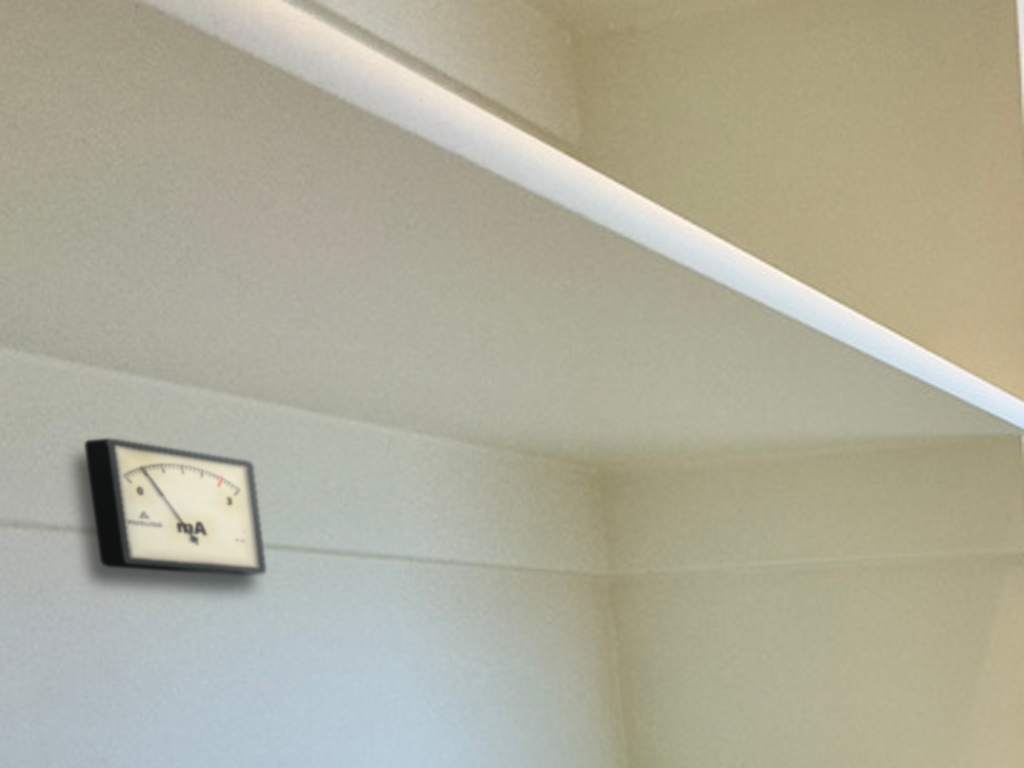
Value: 0.5 mA
